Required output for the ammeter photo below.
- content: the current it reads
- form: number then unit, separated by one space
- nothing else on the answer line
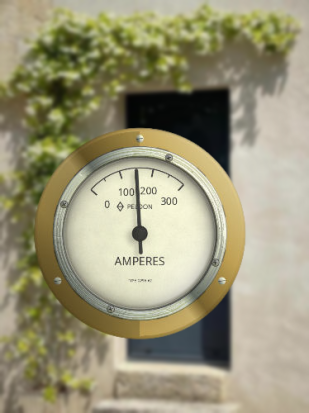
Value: 150 A
